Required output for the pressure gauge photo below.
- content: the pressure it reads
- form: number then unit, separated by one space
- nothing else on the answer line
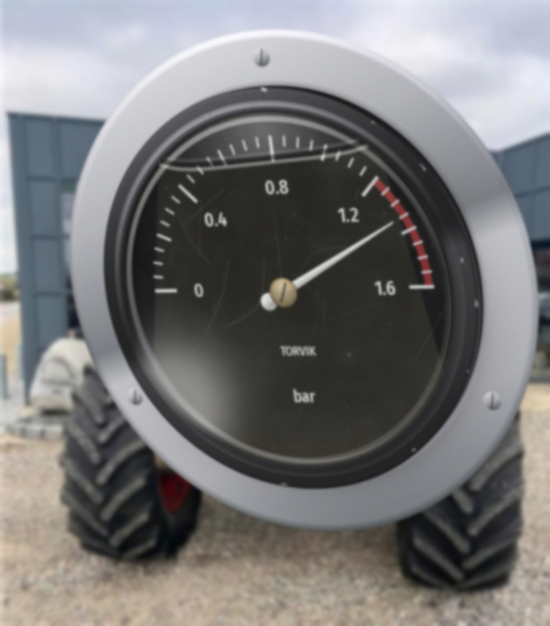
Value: 1.35 bar
